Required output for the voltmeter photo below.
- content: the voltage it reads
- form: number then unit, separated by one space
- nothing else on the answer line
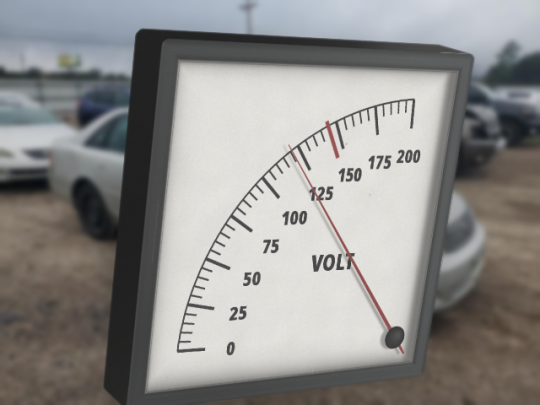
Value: 120 V
